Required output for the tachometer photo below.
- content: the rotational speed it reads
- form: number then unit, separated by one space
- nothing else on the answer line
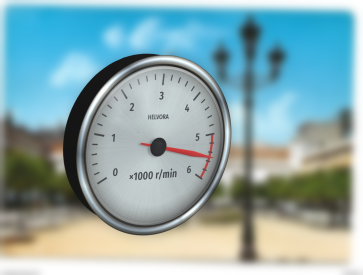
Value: 5500 rpm
